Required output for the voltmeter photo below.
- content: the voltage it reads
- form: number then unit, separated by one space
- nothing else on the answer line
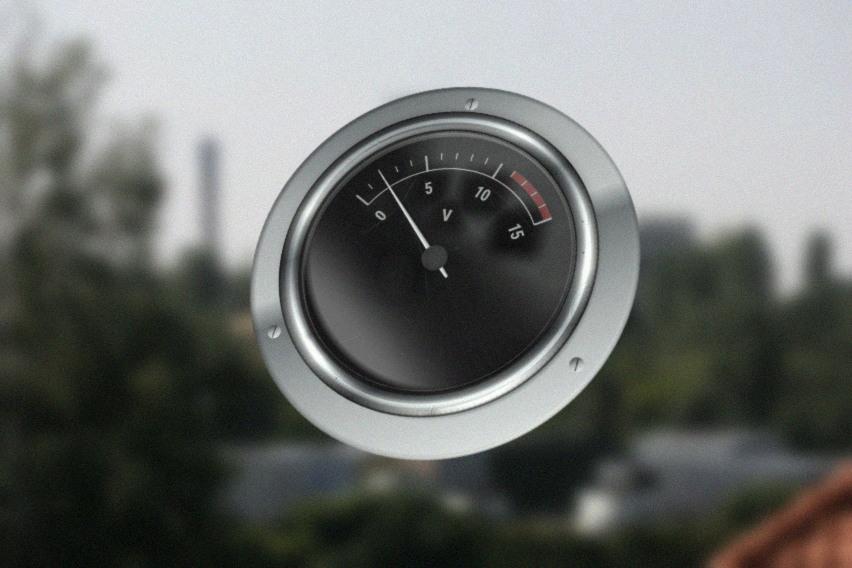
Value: 2 V
